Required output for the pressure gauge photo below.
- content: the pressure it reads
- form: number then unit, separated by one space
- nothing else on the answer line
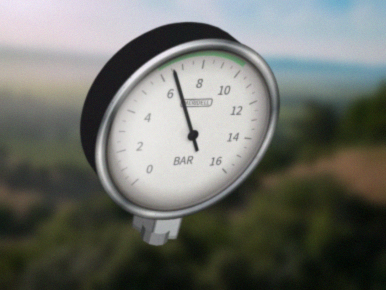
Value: 6.5 bar
